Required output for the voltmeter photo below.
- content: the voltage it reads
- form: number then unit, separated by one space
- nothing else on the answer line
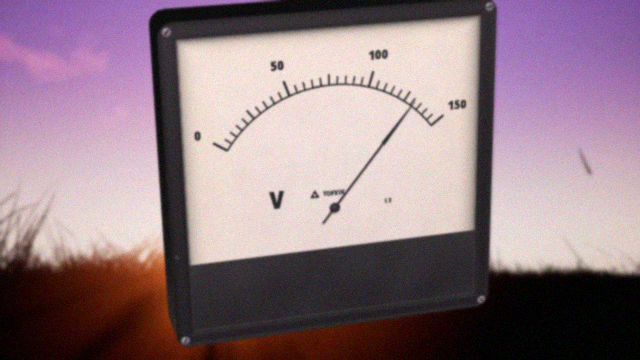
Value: 130 V
